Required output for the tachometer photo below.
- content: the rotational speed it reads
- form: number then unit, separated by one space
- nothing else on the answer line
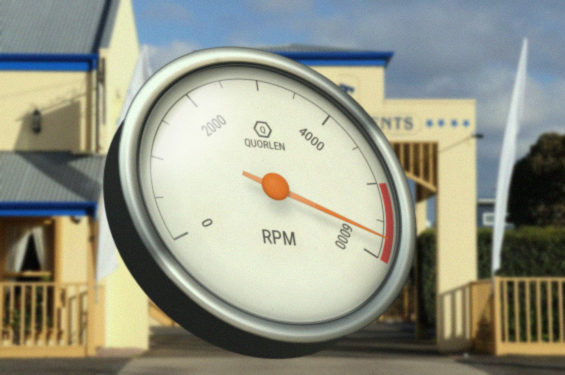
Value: 5750 rpm
